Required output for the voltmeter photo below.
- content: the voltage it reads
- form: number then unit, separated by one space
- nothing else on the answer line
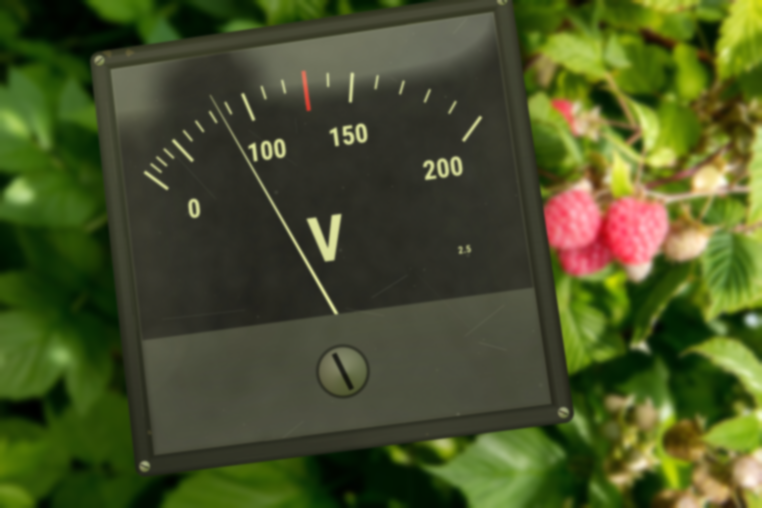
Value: 85 V
